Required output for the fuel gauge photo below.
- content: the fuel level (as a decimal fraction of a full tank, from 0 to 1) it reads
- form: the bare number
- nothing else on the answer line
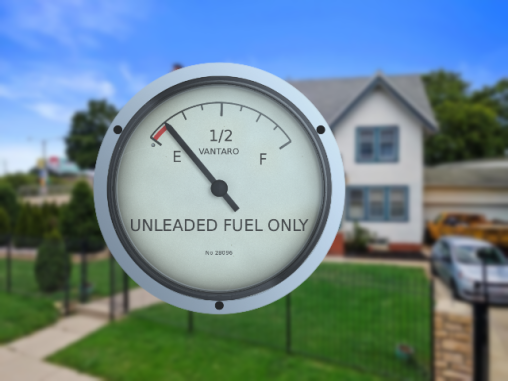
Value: 0.125
